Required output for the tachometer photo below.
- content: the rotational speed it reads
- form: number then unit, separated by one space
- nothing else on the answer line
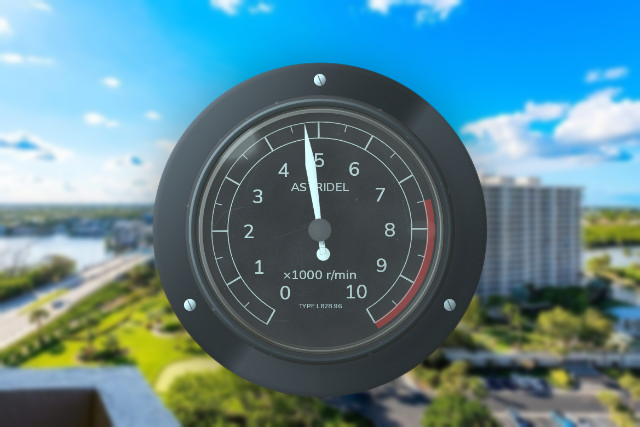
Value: 4750 rpm
